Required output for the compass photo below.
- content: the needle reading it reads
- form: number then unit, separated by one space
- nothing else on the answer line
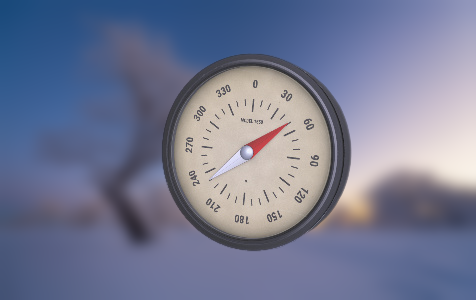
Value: 50 °
